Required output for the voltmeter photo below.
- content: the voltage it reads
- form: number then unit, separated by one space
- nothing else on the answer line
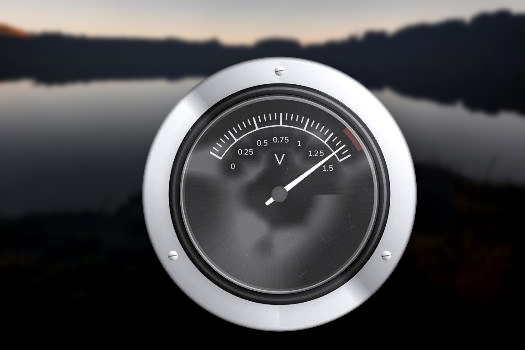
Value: 1.4 V
